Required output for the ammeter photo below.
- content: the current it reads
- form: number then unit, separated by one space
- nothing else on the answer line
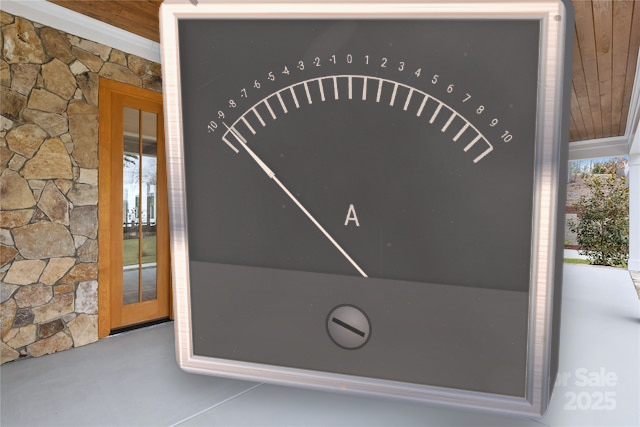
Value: -9 A
